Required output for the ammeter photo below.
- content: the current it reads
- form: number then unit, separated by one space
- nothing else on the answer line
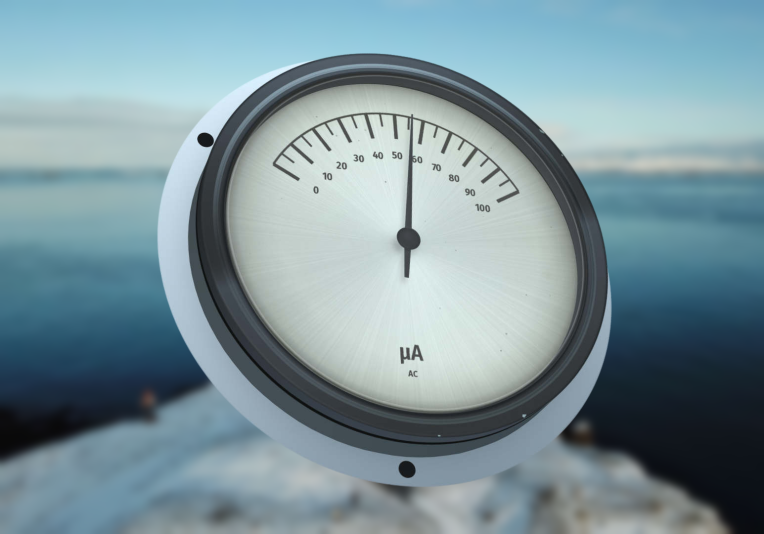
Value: 55 µA
